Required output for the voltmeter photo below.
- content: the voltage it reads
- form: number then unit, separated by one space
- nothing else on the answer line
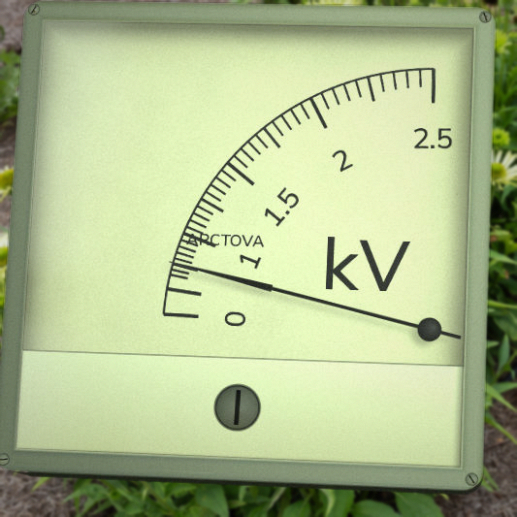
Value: 0.75 kV
